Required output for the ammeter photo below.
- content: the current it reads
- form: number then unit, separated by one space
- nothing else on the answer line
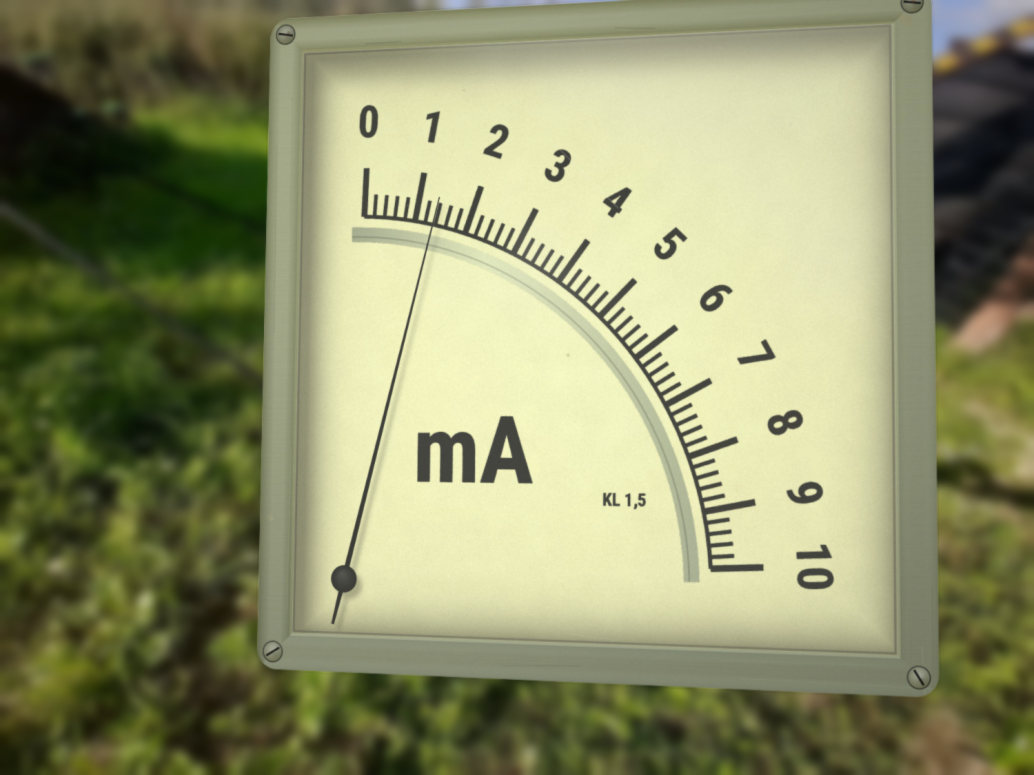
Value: 1.4 mA
